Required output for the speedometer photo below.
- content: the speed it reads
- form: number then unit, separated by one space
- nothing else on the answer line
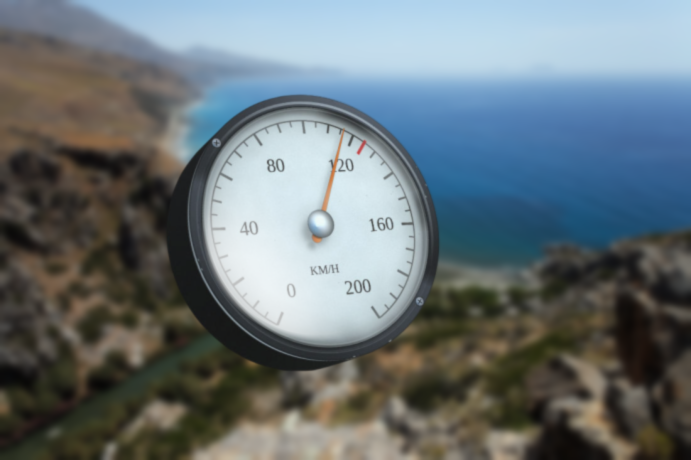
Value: 115 km/h
